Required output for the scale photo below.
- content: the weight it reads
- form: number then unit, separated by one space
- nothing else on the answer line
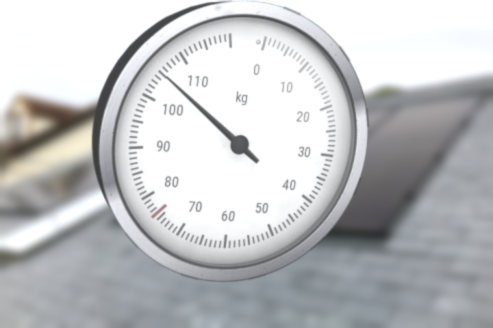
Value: 105 kg
